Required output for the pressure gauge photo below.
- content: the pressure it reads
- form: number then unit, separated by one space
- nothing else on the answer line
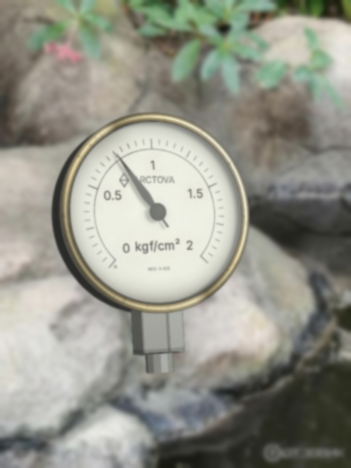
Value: 0.75 kg/cm²
